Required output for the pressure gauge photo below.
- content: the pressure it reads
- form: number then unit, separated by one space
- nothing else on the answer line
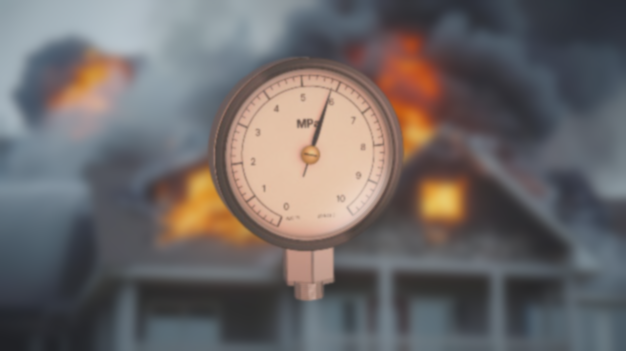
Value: 5.8 MPa
